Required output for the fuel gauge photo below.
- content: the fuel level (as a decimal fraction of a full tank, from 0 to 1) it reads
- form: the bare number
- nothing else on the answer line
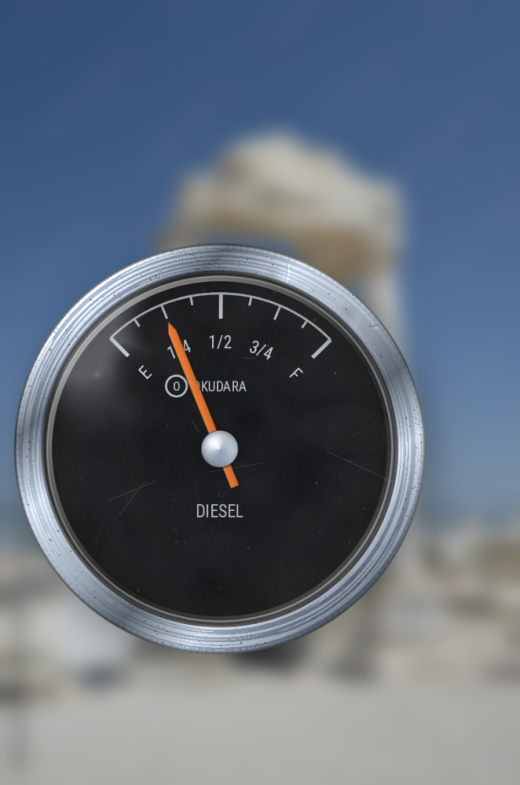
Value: 0.25
